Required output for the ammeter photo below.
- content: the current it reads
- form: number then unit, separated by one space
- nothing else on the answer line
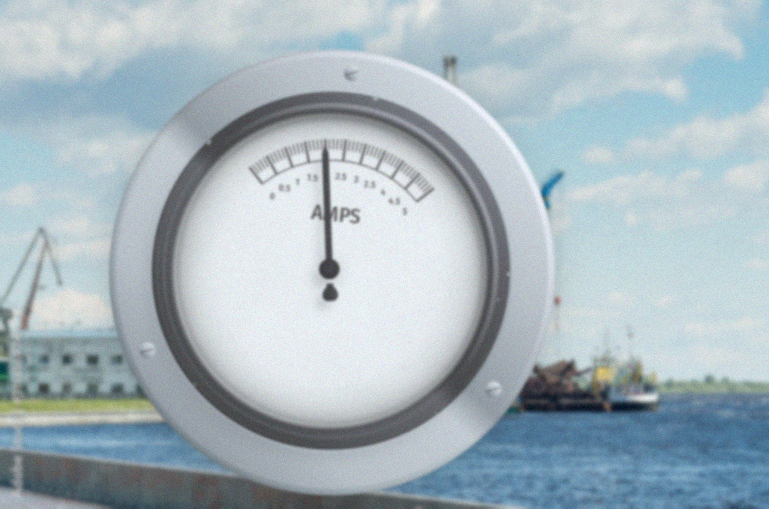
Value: 2 A
